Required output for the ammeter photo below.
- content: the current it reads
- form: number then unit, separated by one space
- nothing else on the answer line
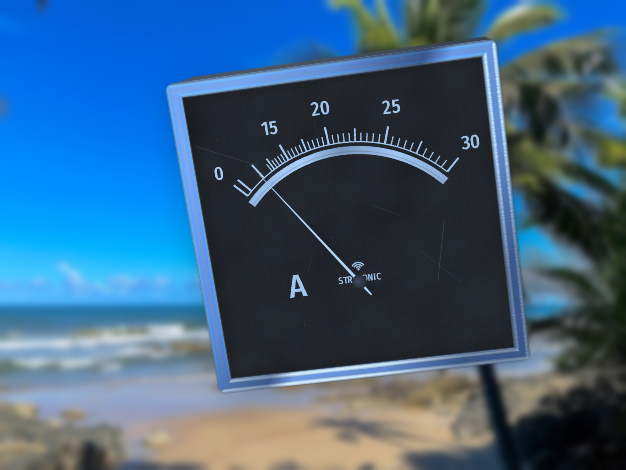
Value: 10 A
